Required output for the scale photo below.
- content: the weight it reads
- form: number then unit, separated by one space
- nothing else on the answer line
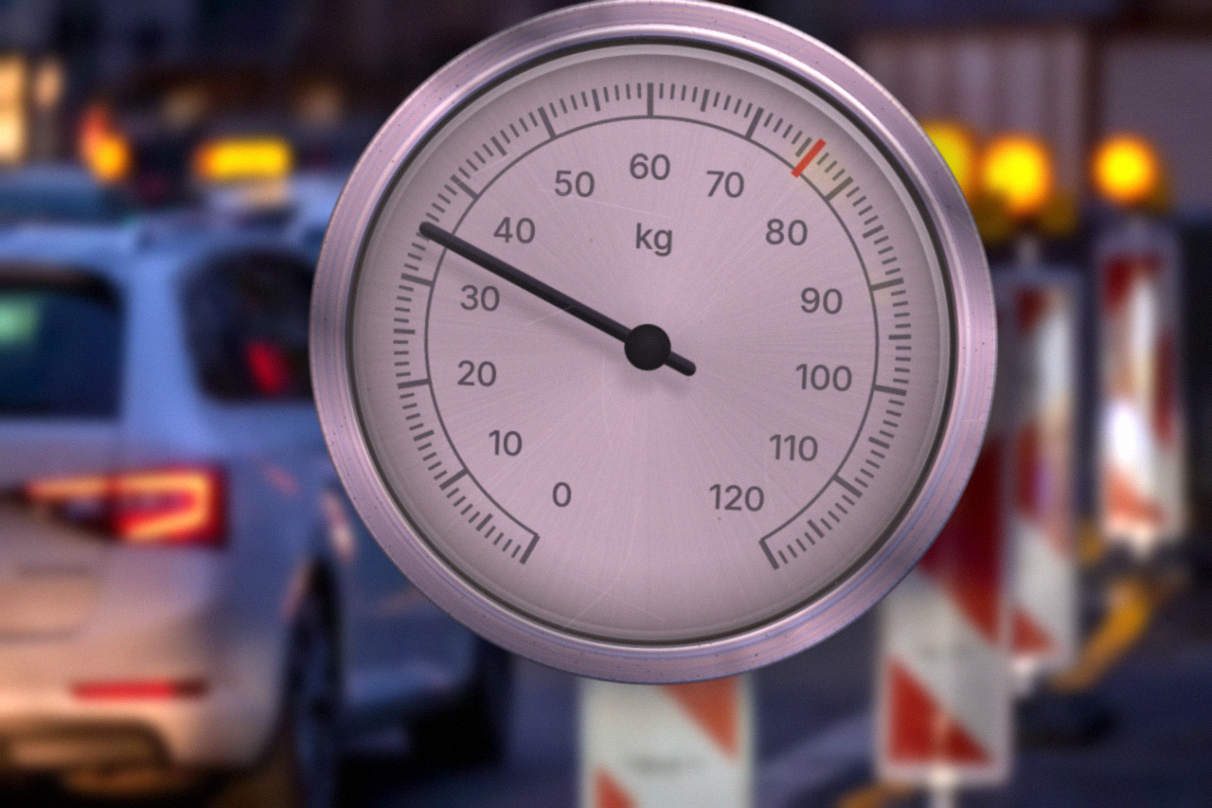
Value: 35 kg
